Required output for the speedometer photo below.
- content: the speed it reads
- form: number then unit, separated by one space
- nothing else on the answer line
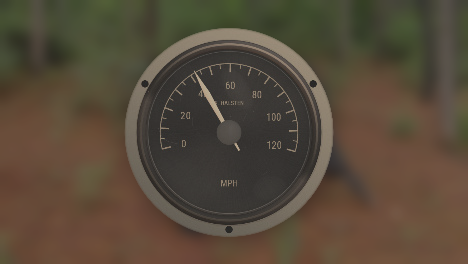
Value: 42.5 mph
